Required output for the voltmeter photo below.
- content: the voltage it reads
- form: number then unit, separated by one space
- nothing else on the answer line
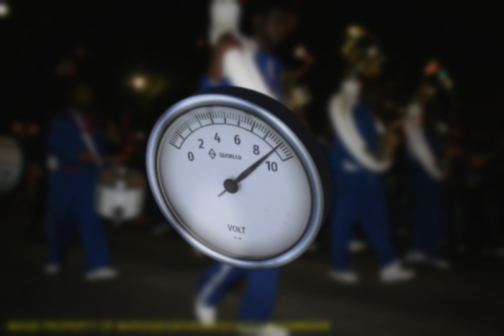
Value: 9 V
